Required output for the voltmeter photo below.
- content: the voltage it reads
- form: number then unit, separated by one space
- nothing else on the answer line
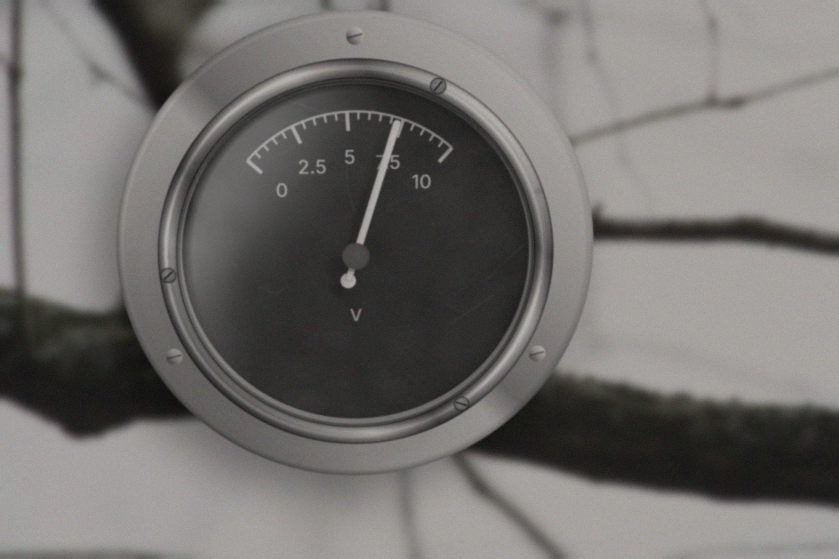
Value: 7.25 V
